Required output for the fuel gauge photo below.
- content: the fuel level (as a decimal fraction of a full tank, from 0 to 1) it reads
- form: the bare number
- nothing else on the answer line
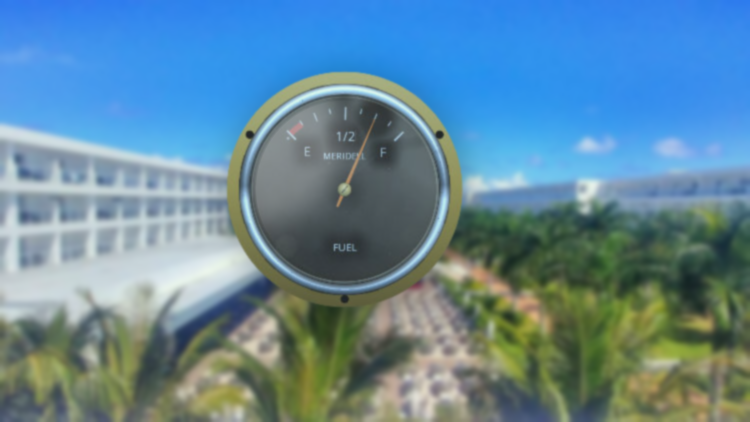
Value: 0.75
